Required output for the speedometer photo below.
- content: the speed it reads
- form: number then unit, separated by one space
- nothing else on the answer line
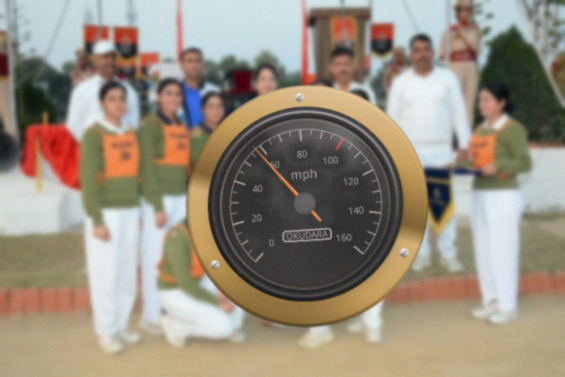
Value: 57.5 mph
